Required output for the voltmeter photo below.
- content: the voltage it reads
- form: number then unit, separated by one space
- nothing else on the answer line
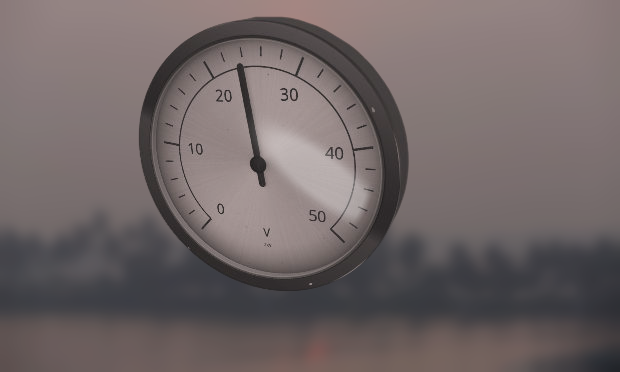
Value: 24 V
